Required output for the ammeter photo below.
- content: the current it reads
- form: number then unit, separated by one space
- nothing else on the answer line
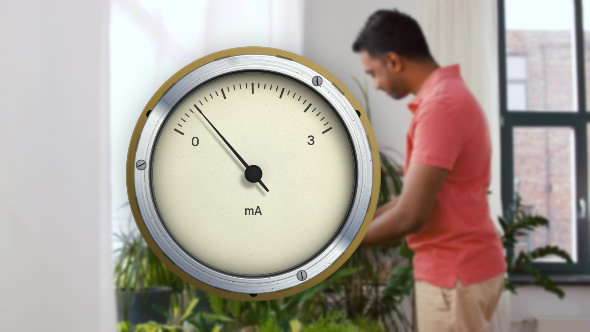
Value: 0.5 mA
